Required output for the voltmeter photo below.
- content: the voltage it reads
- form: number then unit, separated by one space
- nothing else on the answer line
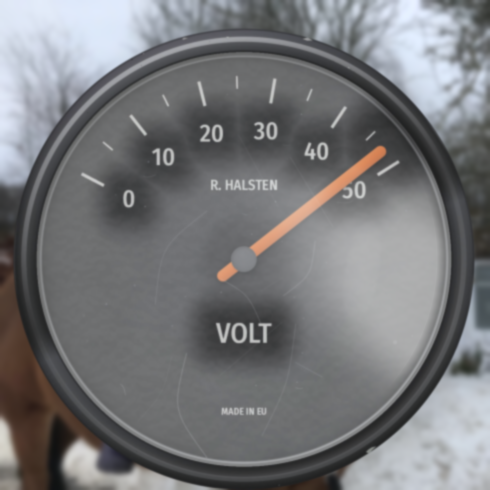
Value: 47.5 V
